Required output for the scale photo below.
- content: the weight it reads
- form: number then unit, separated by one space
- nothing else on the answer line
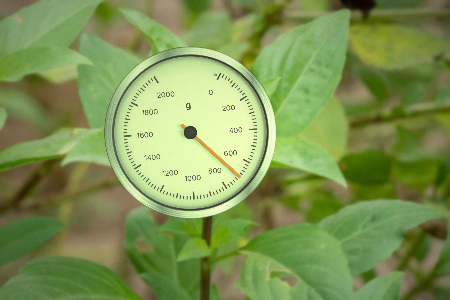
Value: 700 g
